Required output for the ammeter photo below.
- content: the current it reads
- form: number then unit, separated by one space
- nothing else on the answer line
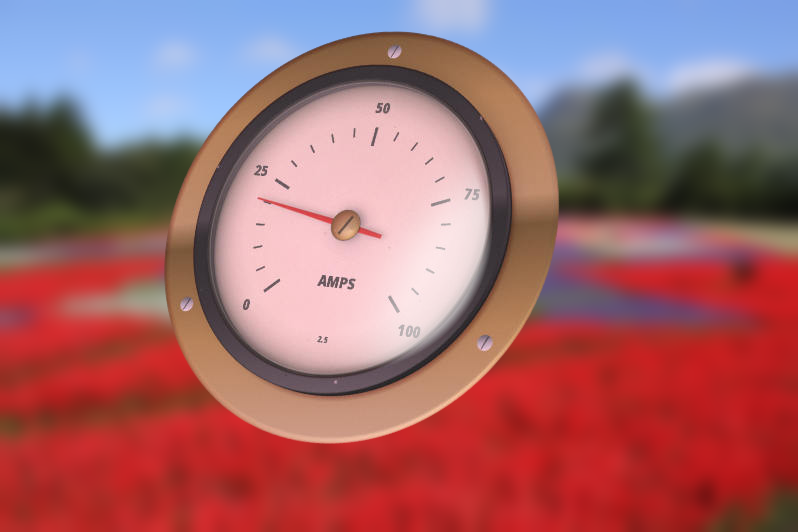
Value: 20 A
